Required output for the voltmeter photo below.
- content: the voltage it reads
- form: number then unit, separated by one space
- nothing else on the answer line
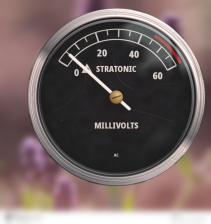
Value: 5 mV
